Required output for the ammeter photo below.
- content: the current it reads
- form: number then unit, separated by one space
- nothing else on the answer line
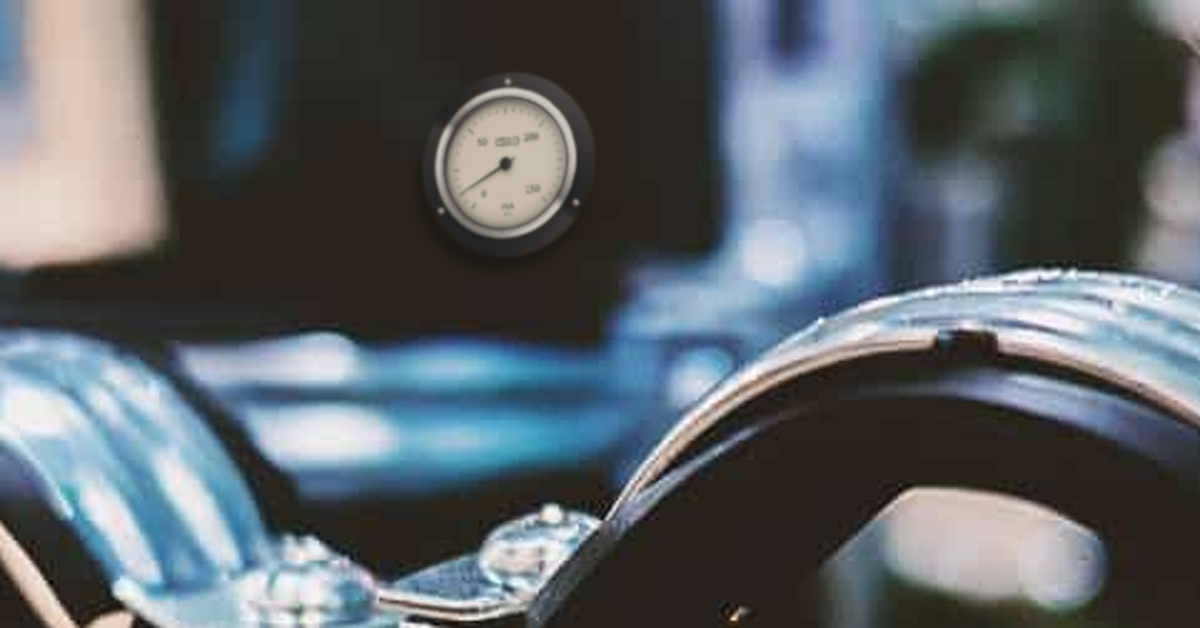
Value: 10 mA
